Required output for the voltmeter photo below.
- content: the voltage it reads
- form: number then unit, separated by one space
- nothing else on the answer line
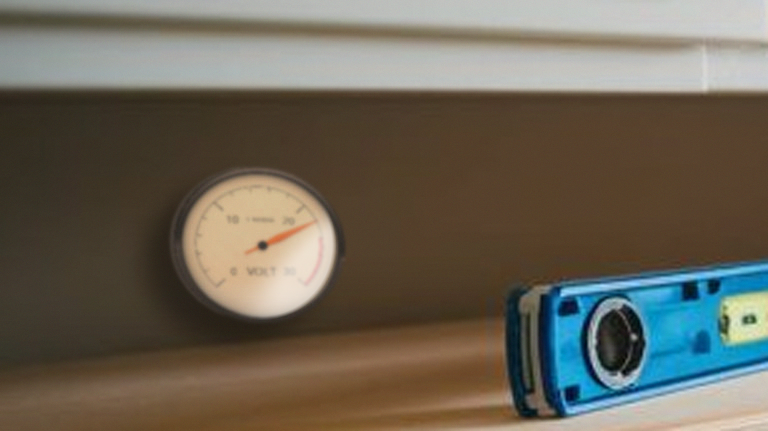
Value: 22 V
